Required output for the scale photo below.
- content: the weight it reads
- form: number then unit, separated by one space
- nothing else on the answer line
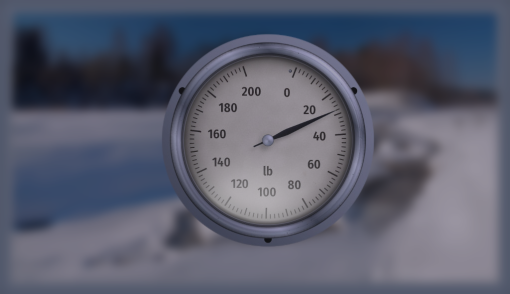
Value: 28 lb
